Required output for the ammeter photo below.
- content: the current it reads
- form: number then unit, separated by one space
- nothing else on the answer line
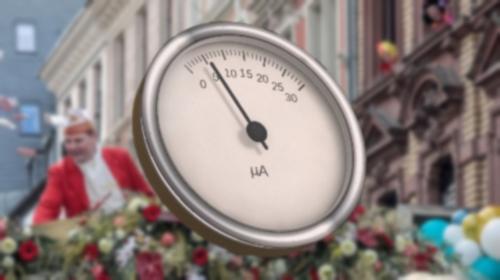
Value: 5 µA
